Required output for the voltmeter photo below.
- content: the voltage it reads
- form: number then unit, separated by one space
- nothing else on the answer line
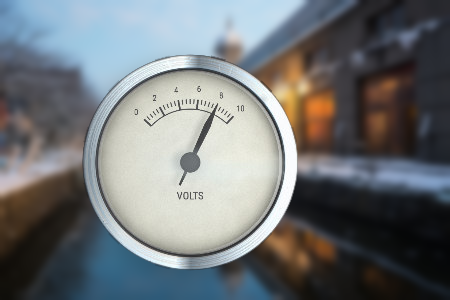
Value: 8 V
